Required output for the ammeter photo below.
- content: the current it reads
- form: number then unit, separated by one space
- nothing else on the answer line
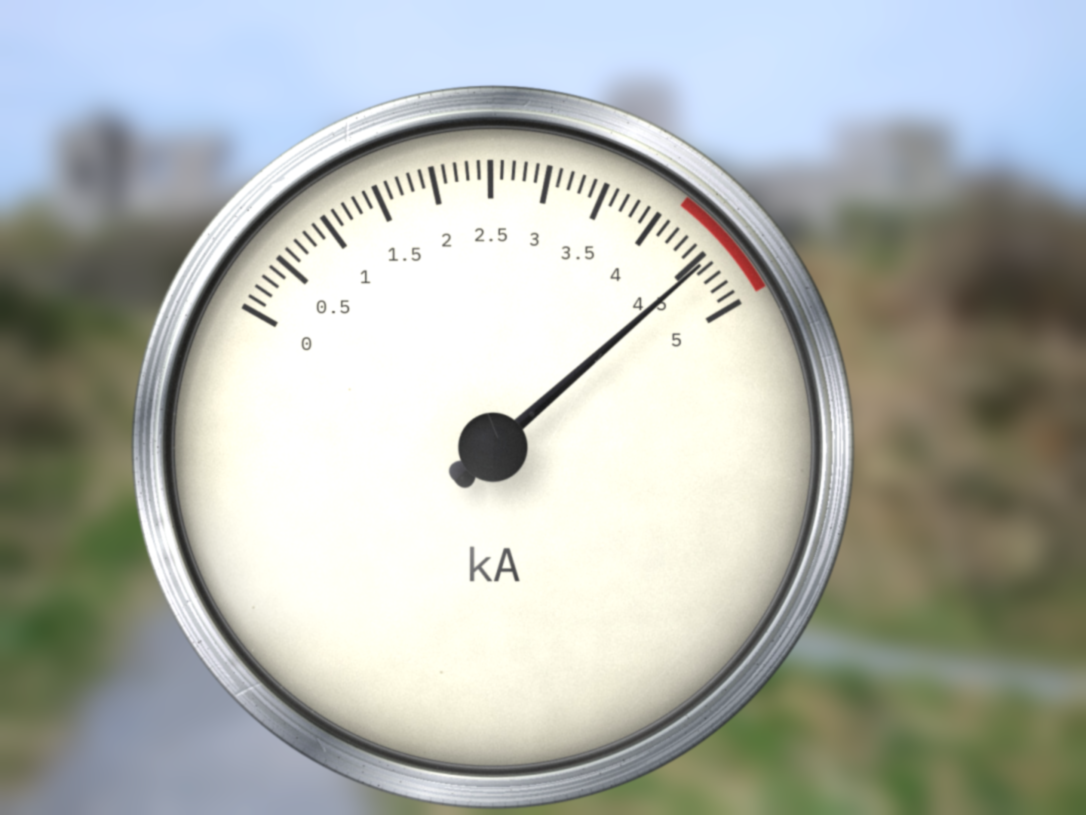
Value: 4.55 kA
